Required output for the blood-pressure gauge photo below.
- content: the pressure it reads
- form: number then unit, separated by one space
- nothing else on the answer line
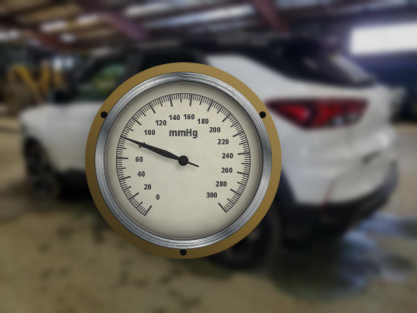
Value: 80 mmHg
